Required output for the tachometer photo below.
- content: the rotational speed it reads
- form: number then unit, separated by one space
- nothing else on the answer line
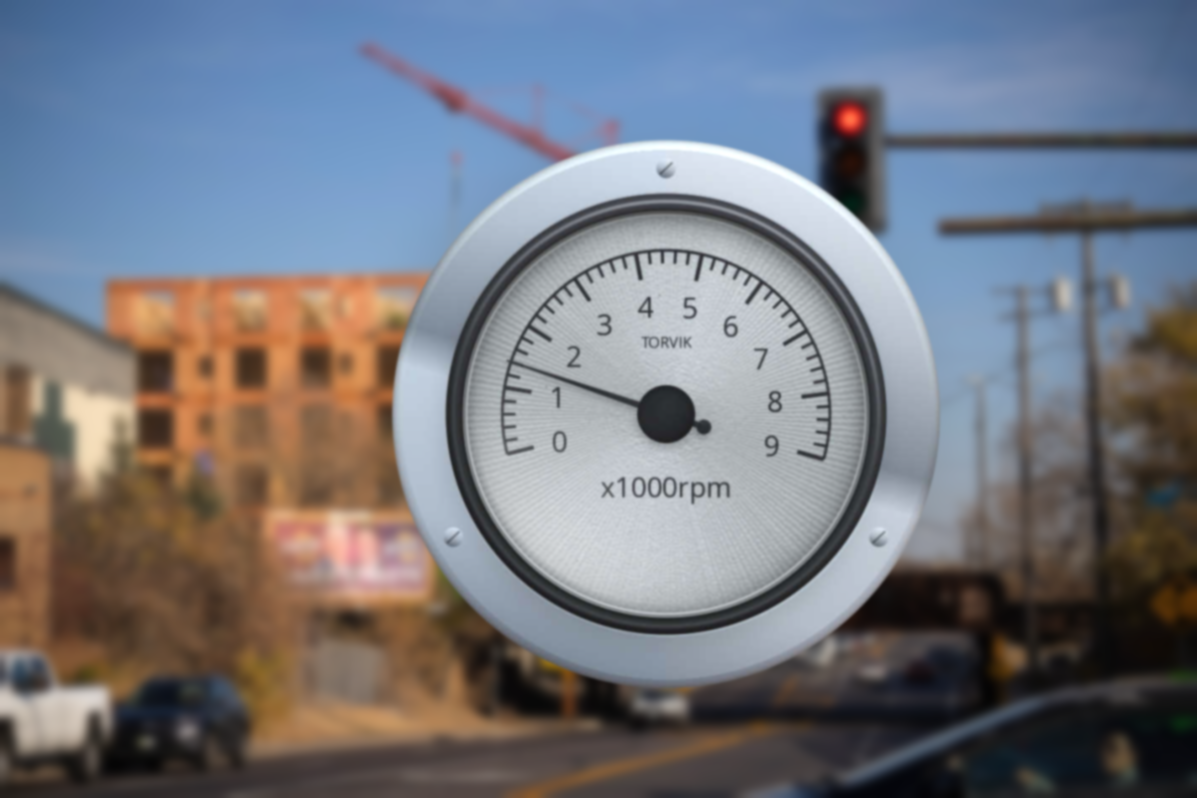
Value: 1400 rpm
